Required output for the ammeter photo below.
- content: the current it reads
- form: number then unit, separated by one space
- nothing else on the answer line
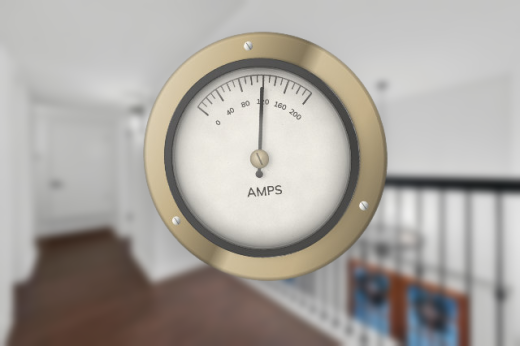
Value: 120 A
